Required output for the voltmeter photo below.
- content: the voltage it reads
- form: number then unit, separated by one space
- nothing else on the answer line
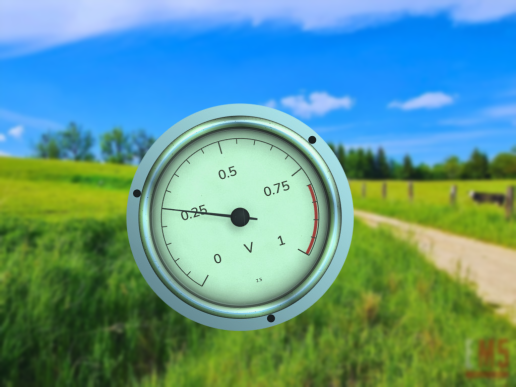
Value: 0.25 V
